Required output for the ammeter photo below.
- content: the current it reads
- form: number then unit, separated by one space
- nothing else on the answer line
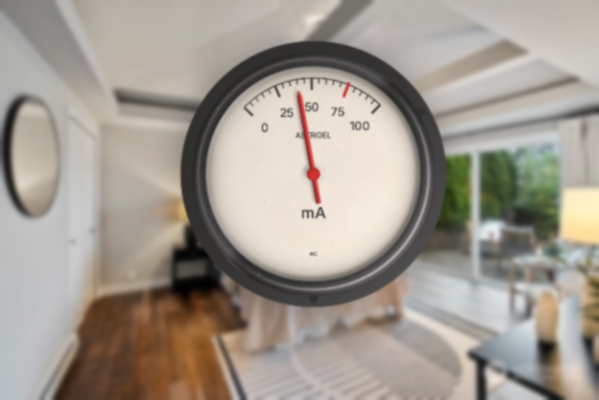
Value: 40 mA
